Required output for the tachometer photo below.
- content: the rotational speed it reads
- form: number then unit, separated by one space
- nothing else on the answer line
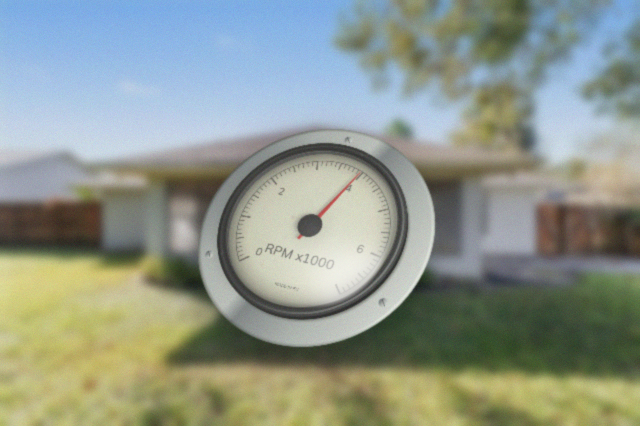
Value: 4000 rpm
